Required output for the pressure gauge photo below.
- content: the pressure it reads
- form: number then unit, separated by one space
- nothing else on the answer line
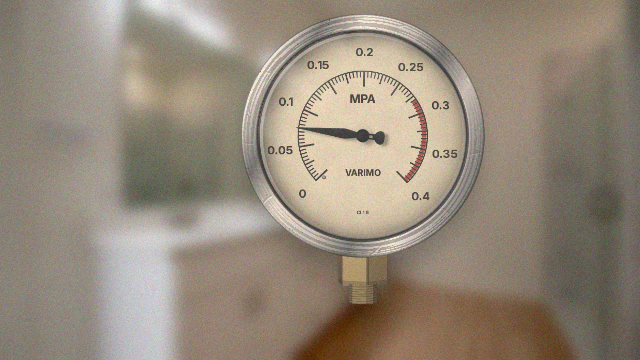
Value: 0.075 MPa
